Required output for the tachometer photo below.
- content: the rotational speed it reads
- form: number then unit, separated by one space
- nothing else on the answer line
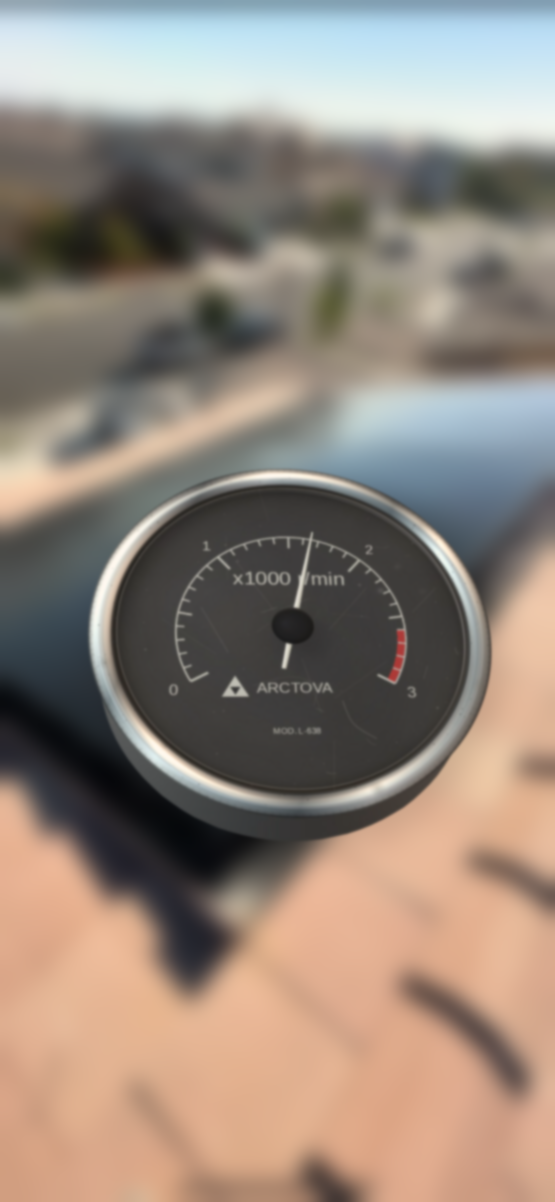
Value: 1650 rpm
